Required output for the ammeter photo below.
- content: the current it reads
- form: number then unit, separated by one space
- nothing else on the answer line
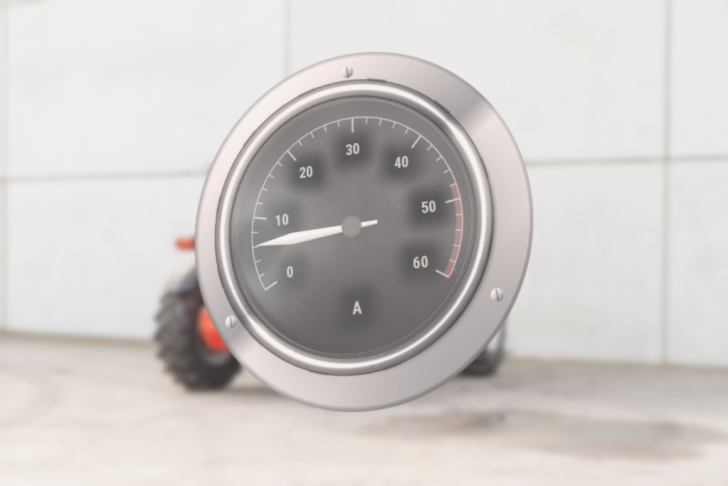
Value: 6 A
